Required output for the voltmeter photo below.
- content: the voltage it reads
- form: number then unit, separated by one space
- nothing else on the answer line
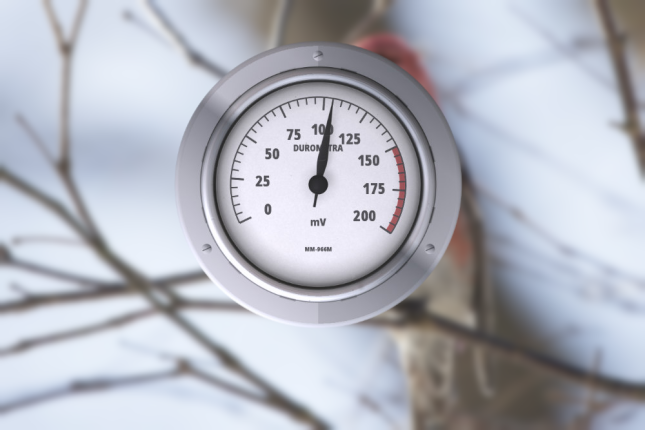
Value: 105 mV
